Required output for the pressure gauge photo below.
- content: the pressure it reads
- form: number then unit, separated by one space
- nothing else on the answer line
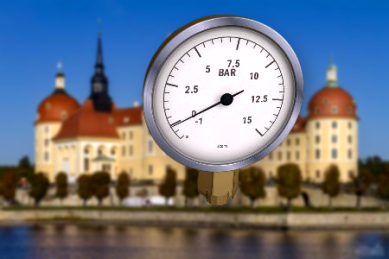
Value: 0 bar
